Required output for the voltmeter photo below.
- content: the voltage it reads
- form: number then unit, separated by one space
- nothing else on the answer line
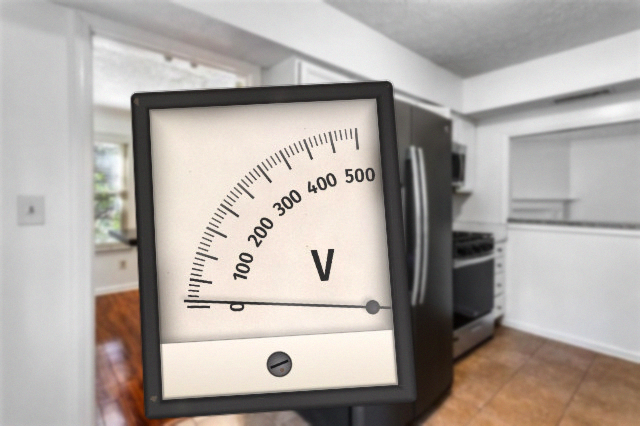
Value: 10 V
